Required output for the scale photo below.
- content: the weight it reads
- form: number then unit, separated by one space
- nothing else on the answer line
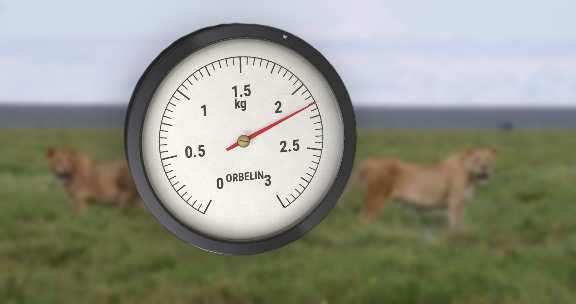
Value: 2.15 kg
